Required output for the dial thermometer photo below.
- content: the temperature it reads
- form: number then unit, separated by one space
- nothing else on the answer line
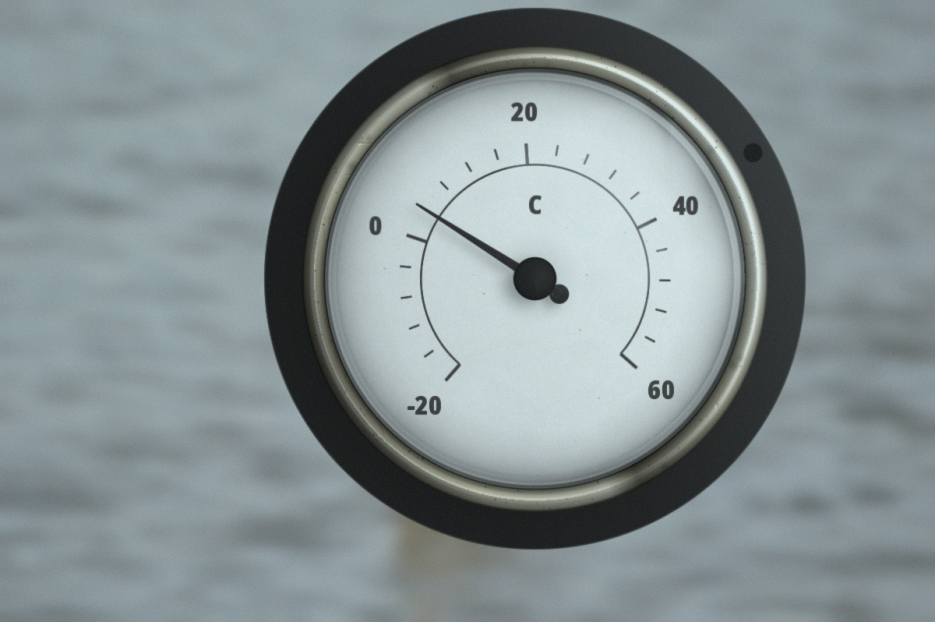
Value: 4 °C
